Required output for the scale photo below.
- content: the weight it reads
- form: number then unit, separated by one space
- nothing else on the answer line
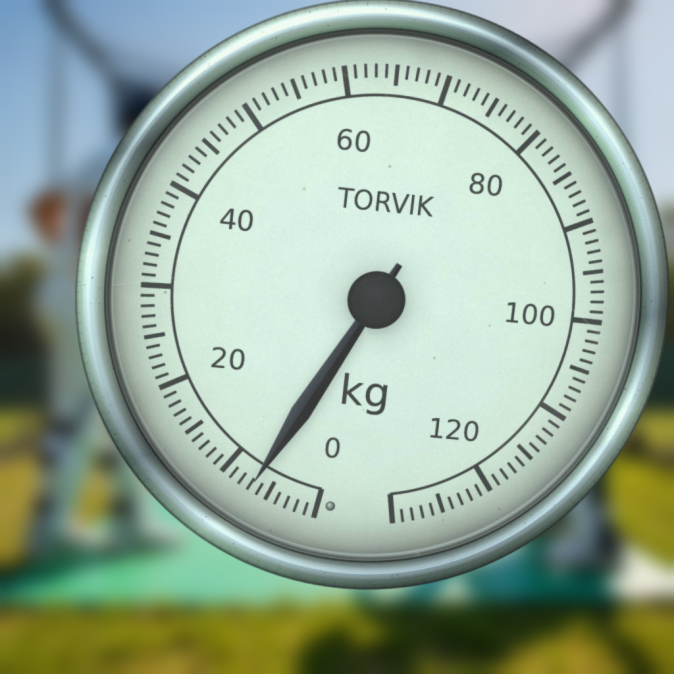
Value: 7 kg
